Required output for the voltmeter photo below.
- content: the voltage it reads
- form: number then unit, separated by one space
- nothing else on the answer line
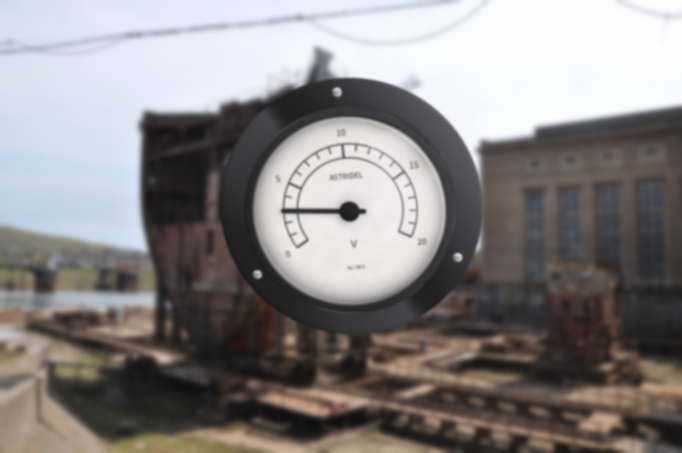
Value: 3 V
